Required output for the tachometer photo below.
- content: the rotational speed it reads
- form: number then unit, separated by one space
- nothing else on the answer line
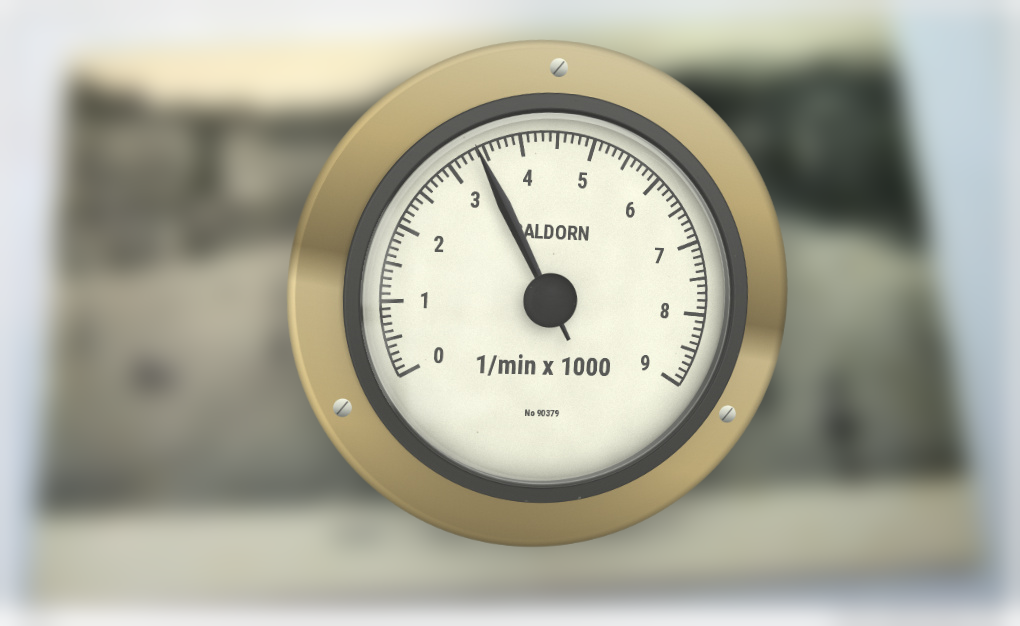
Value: 3400 rpm
